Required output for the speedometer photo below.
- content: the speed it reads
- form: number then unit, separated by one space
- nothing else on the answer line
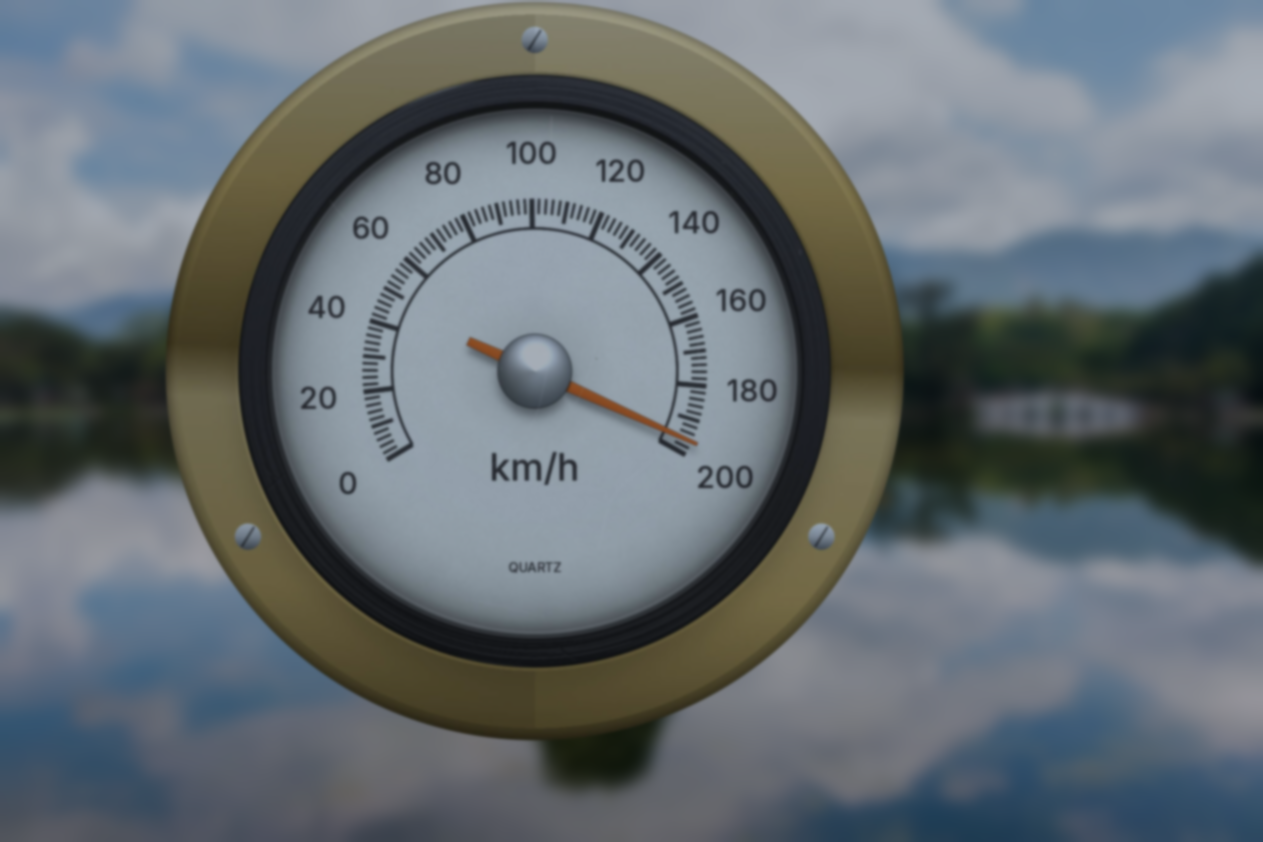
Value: 196 km/h
